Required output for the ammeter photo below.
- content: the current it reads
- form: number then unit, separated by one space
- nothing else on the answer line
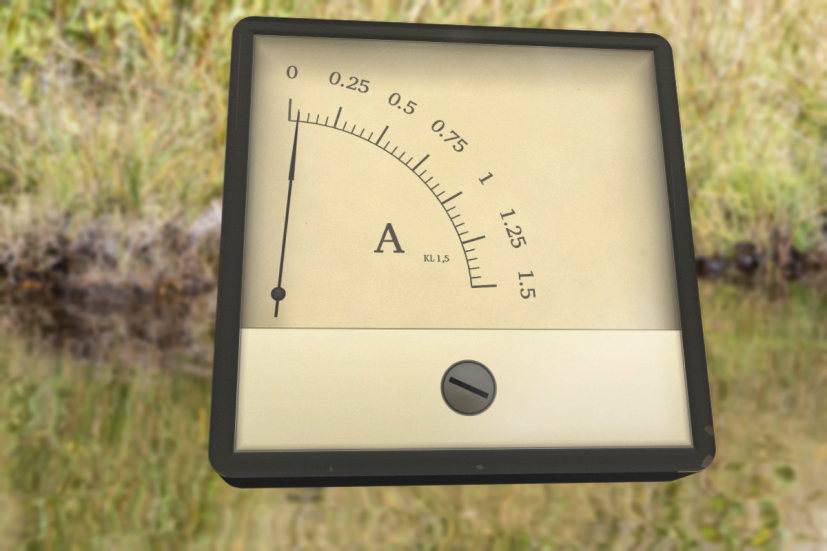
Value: 0.05 A
